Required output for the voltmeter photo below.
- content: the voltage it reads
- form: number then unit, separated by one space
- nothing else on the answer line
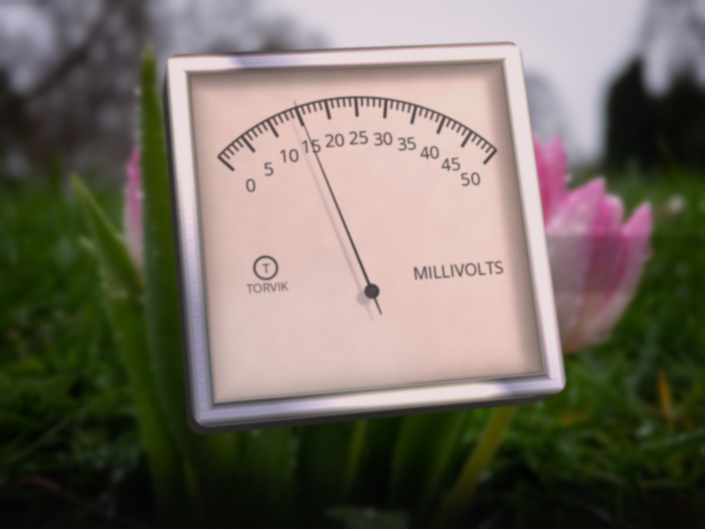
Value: 15 mV
